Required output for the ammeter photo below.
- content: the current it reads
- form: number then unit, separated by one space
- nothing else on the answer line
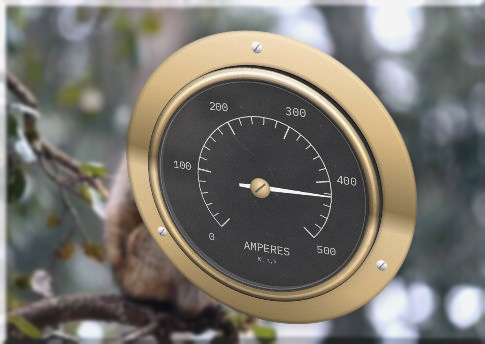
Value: 420 A
